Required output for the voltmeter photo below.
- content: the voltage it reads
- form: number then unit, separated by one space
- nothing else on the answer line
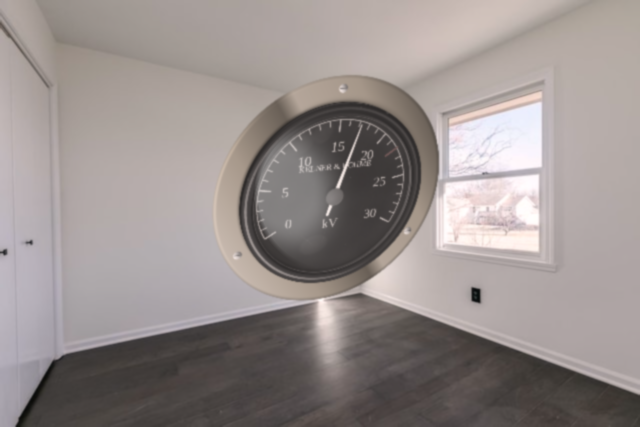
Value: 17 kV
